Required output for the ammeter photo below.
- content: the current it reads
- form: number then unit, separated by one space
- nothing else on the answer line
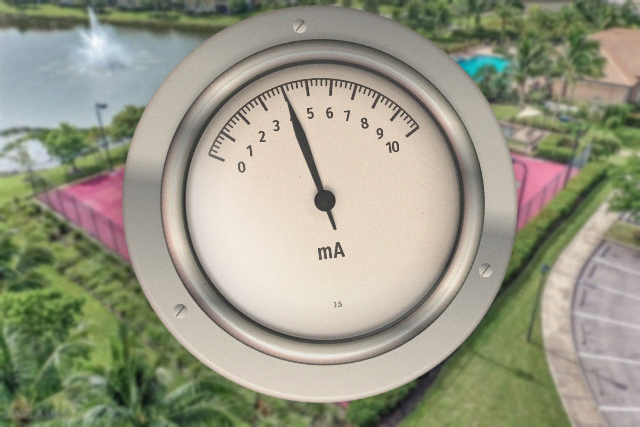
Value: 4 mA
